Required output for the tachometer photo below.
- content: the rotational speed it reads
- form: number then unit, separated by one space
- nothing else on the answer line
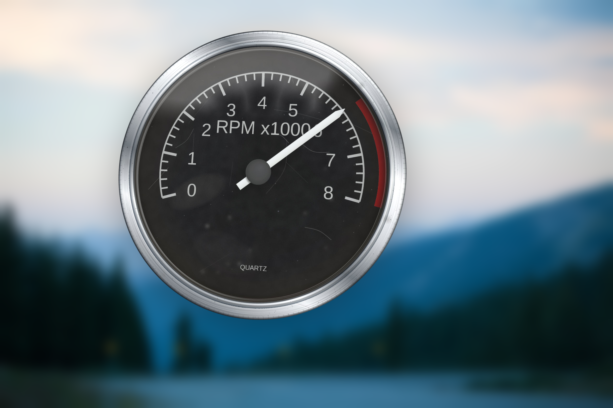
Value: 6000 rpm
